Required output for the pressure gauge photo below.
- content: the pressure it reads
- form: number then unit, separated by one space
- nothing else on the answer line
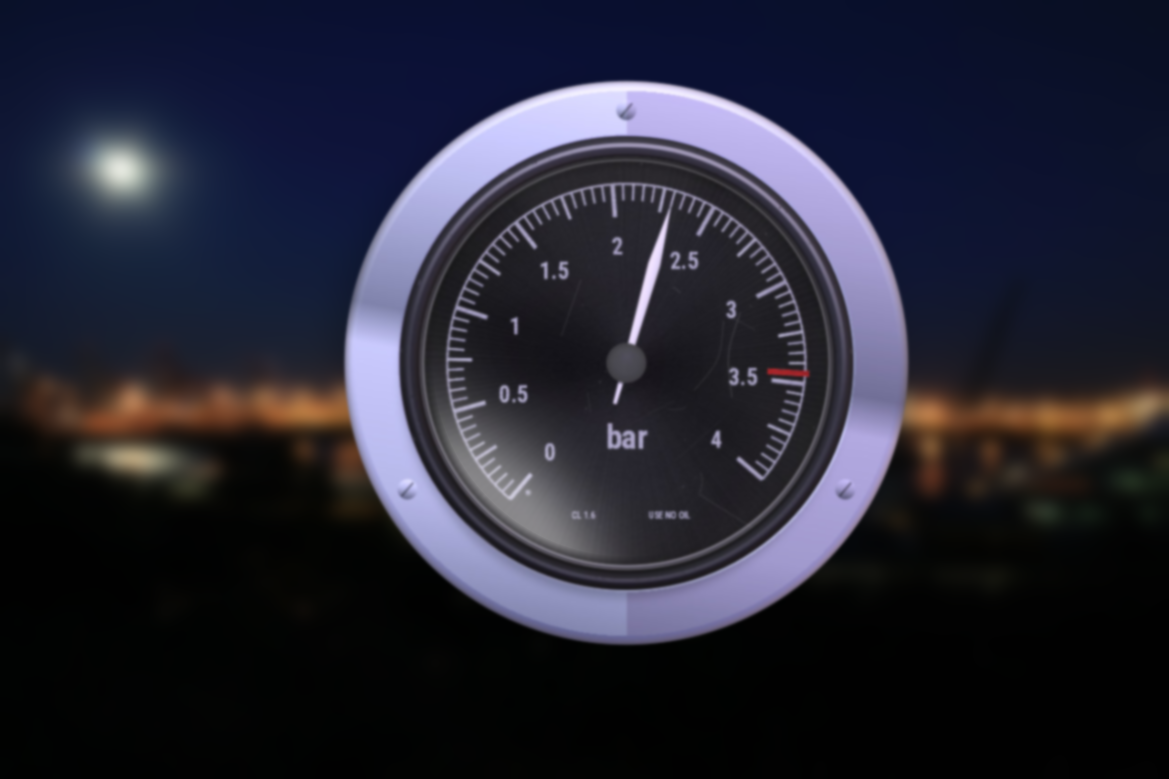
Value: 2.3 bar
